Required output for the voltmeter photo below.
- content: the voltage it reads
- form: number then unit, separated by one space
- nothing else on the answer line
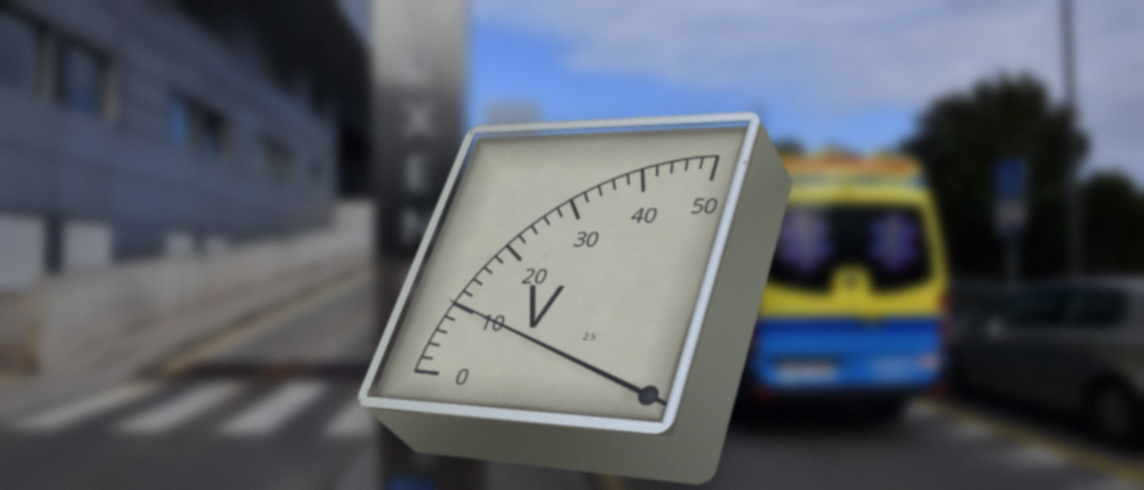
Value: 10 V
